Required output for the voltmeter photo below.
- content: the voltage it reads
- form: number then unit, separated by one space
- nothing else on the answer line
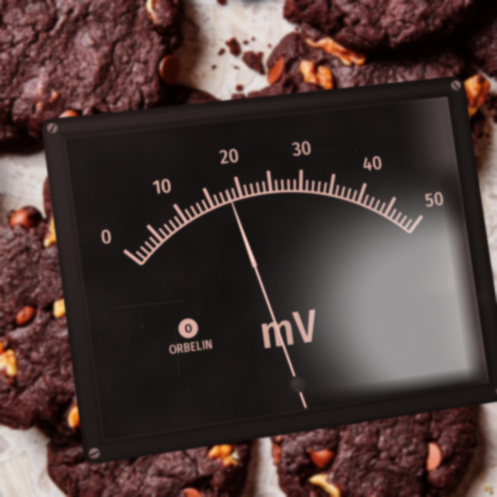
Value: 18 mV
